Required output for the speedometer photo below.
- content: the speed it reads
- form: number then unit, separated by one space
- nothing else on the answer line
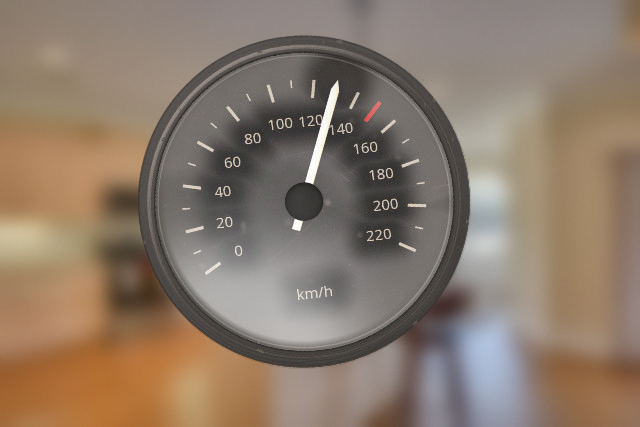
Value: 130 km/h
